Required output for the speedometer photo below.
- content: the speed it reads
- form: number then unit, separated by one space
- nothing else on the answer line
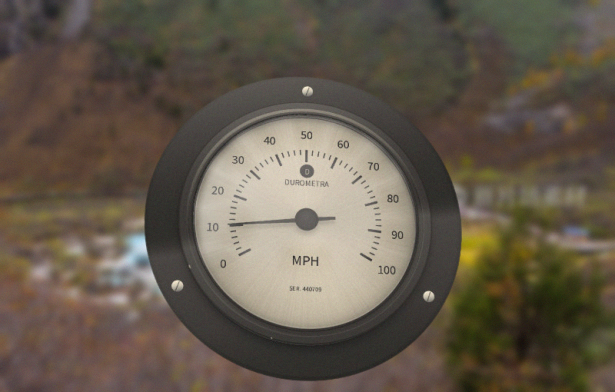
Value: 10 mph
